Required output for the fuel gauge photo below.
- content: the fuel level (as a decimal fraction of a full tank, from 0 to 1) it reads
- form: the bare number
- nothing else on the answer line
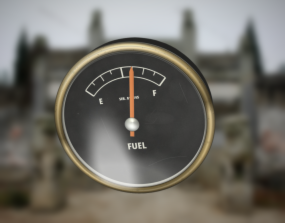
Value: 0.625
